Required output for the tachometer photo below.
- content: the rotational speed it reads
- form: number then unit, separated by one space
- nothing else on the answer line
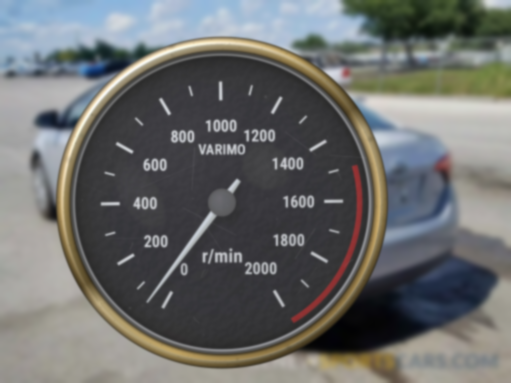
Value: 50 rpm
